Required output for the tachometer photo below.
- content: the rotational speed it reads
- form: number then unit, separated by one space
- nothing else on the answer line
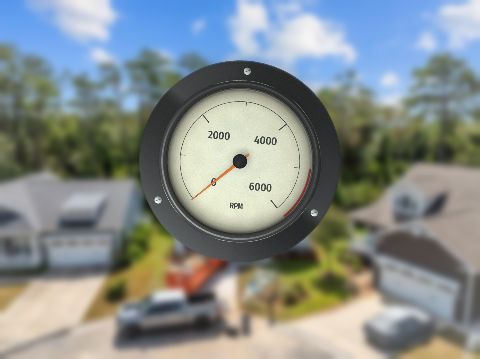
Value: 0 rpm
